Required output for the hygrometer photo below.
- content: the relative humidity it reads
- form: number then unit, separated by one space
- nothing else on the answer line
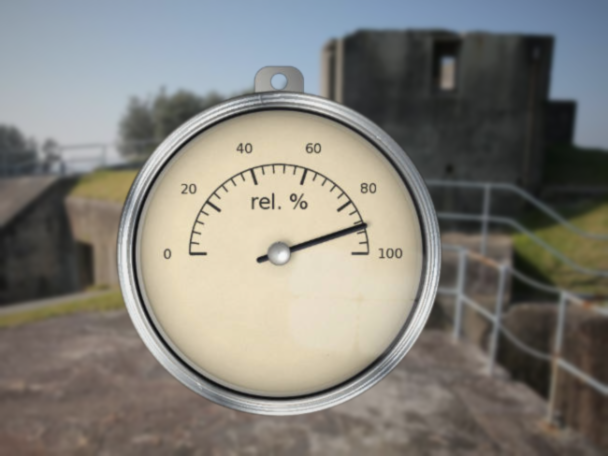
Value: 90 %
